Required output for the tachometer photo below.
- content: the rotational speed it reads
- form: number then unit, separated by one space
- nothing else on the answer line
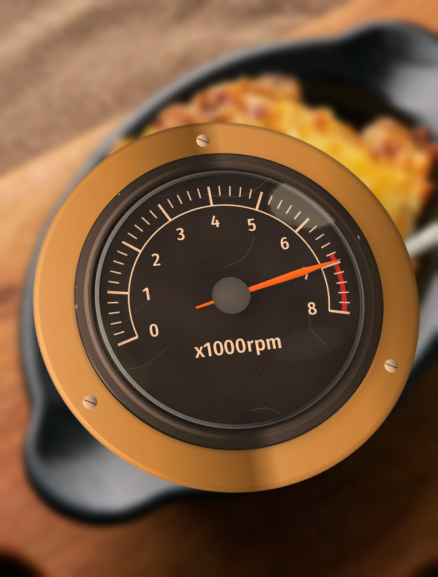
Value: 7000 rpm
